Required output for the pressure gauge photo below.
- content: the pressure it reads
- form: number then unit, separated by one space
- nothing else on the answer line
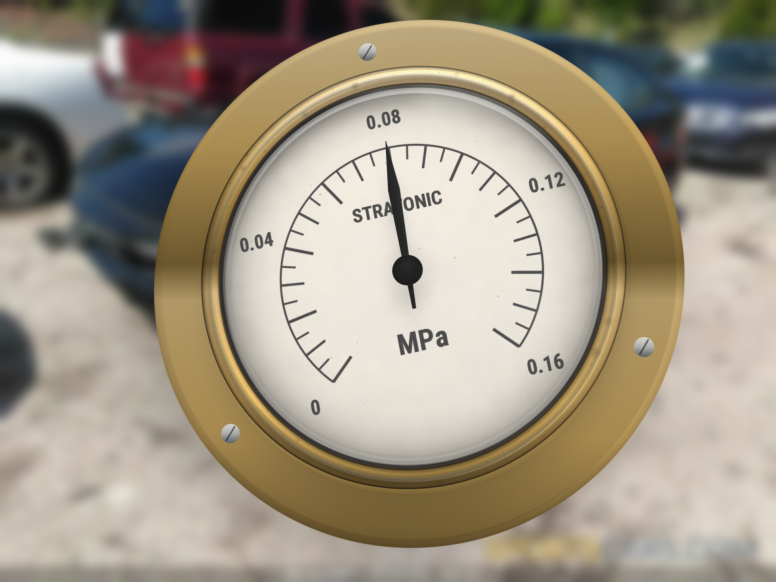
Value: 0.08 MPa
